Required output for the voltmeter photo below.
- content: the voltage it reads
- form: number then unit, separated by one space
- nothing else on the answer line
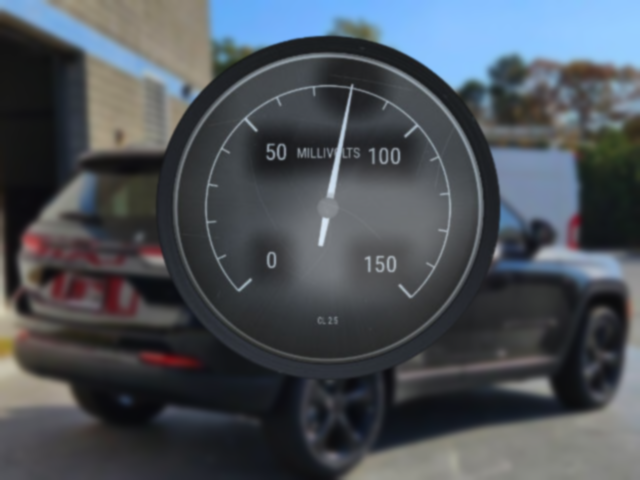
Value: 80 mV
